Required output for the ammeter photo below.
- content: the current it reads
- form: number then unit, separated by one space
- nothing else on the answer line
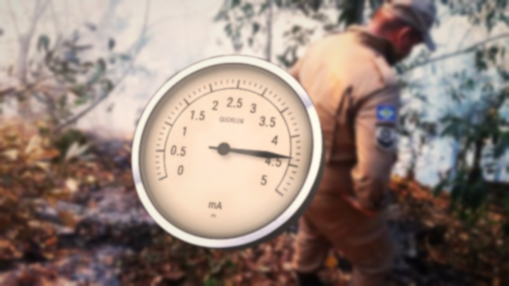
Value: 4.4 mA
